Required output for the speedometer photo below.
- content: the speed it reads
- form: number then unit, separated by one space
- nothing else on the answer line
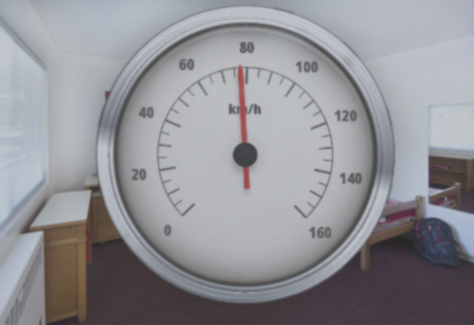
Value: 77.5 km/h
